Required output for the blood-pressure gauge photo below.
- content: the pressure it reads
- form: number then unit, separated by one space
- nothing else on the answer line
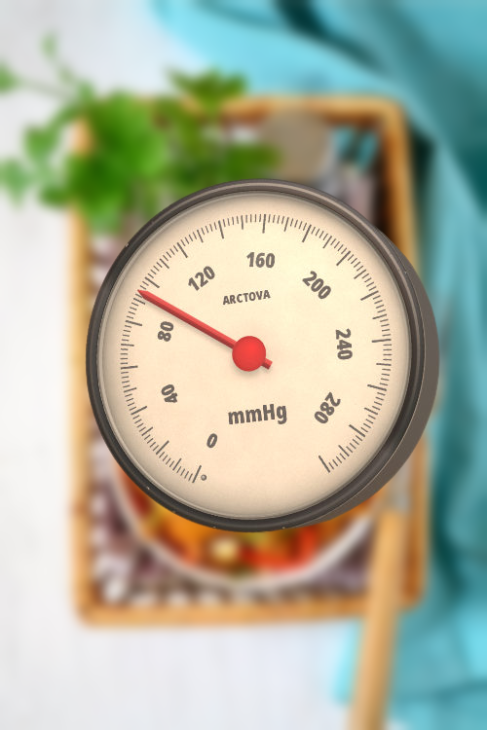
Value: 94 mmHg
